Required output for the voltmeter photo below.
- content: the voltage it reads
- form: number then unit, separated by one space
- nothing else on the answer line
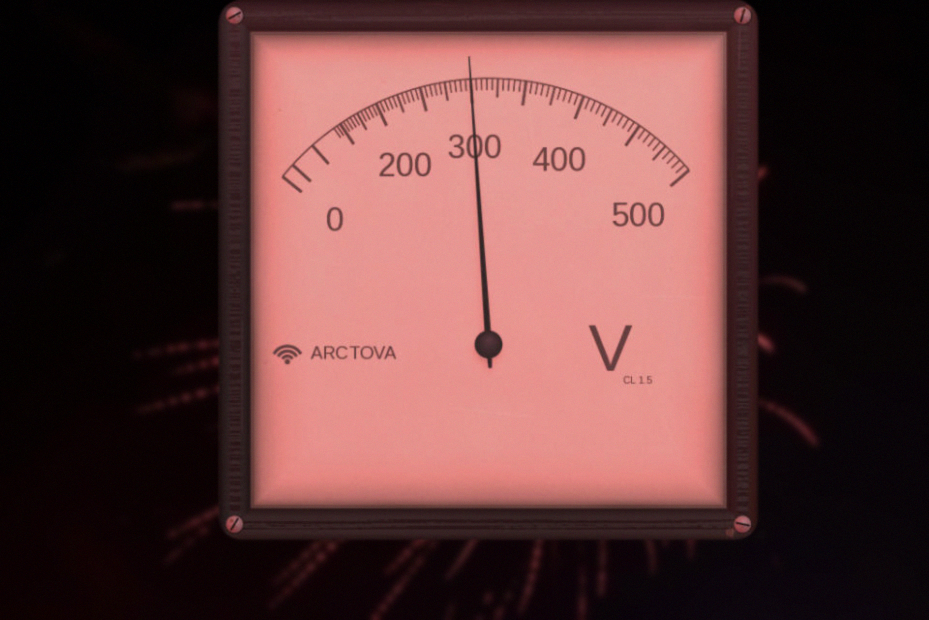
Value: 300 V
